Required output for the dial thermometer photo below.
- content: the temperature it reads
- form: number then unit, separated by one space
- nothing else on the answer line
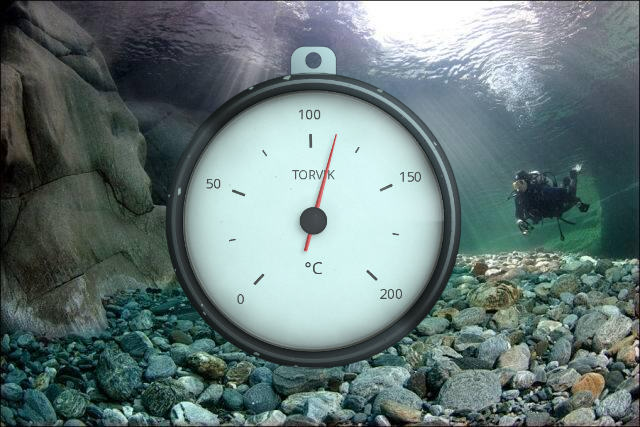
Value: 112.5 °C
